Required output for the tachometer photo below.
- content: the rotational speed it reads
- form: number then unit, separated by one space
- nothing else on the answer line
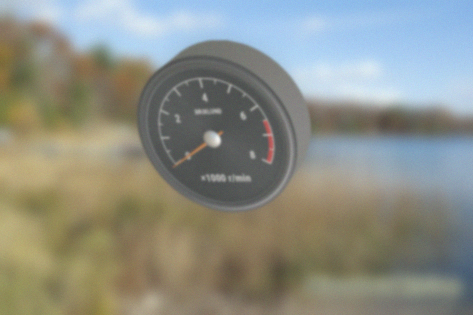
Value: 0 rpm
